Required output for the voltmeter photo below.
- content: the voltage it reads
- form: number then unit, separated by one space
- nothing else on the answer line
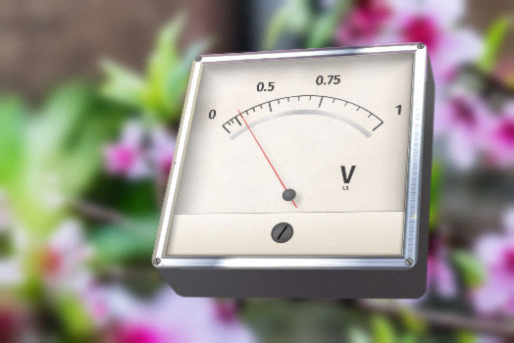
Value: 0.3 V
